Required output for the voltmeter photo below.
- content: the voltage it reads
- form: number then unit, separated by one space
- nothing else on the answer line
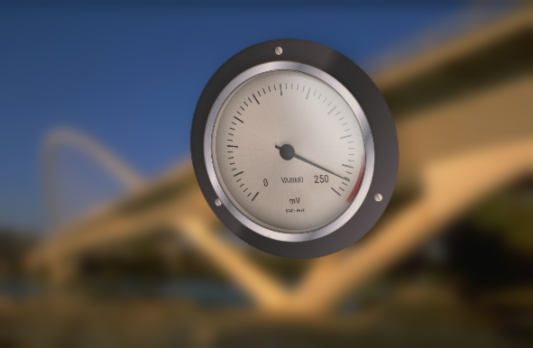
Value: 235 mV
